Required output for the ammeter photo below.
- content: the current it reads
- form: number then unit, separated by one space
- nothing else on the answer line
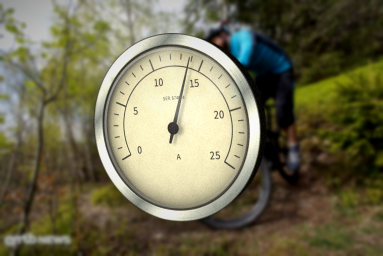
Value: 14 A
